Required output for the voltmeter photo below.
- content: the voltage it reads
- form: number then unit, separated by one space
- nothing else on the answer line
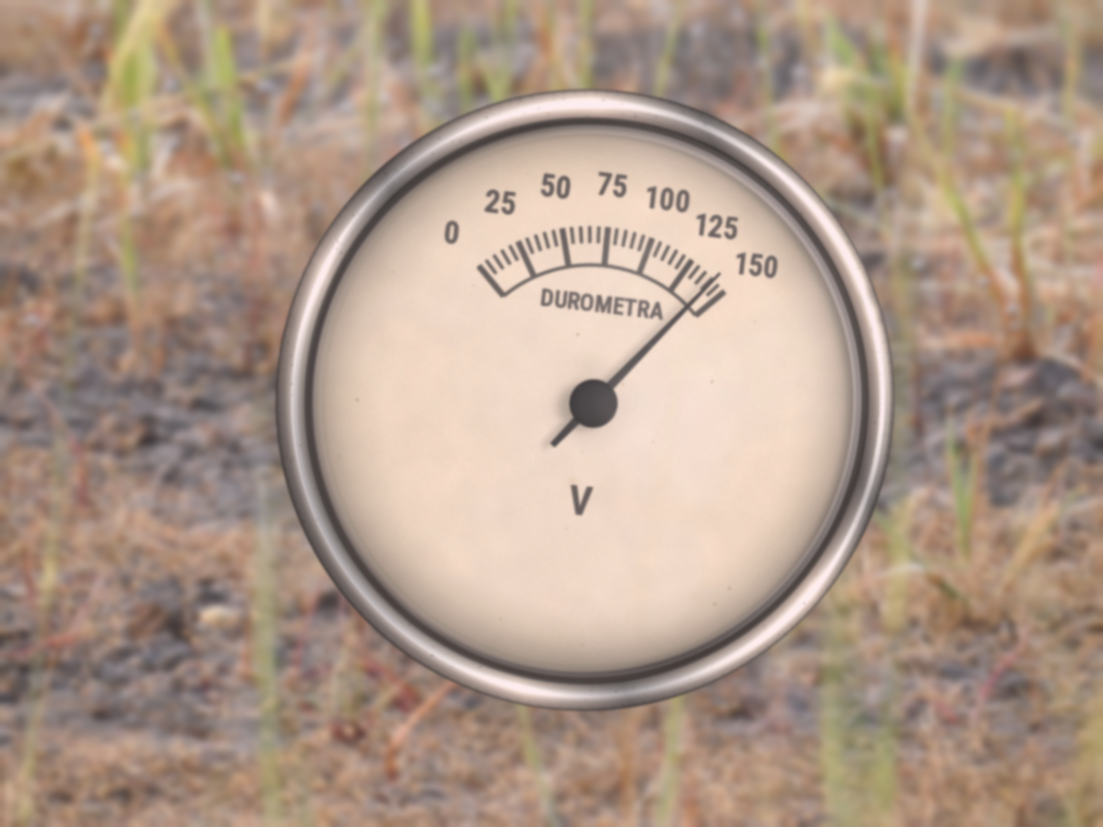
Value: 140 V
